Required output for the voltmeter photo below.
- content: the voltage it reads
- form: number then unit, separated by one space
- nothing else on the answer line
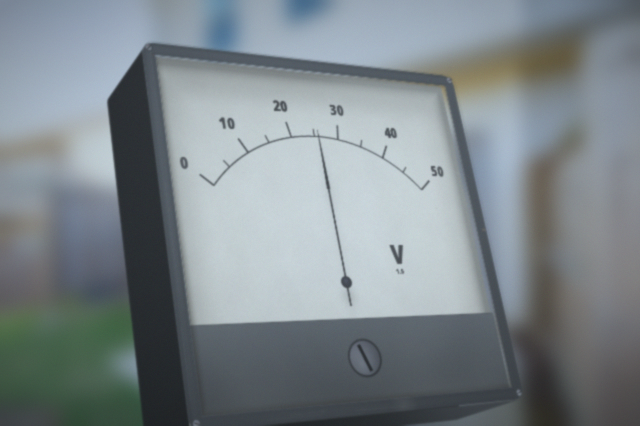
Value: 25 V
